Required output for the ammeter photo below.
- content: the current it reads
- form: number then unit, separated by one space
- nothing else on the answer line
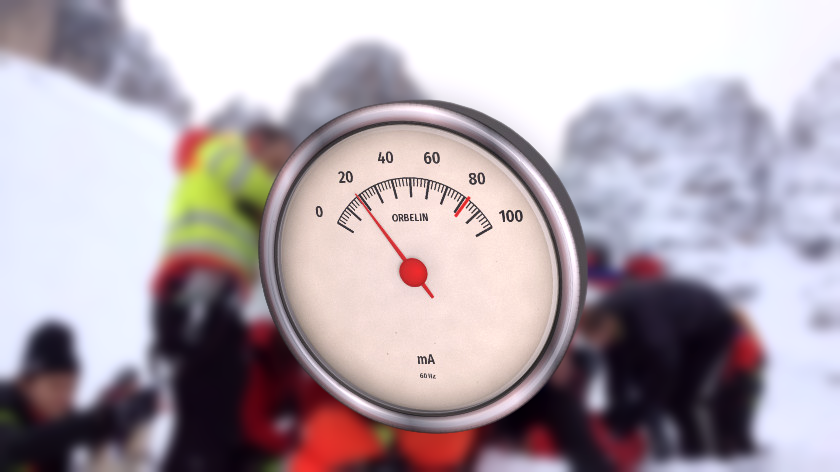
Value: 20 mA
